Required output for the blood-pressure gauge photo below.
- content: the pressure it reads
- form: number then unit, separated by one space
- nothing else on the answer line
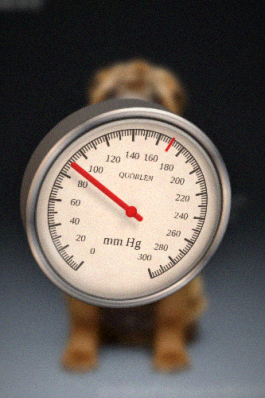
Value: 90 mmHg
